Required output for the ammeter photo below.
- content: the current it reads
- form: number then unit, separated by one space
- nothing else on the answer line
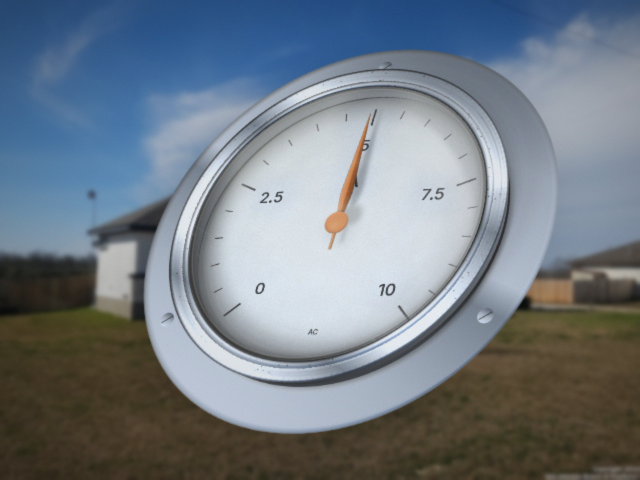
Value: 5 A
